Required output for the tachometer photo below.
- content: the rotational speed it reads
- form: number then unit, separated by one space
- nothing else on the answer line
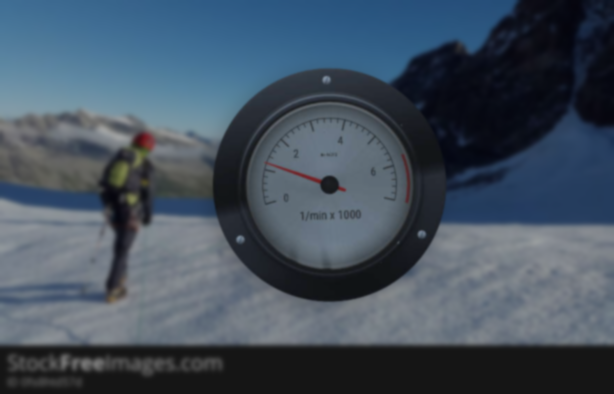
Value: 1200 rpm
